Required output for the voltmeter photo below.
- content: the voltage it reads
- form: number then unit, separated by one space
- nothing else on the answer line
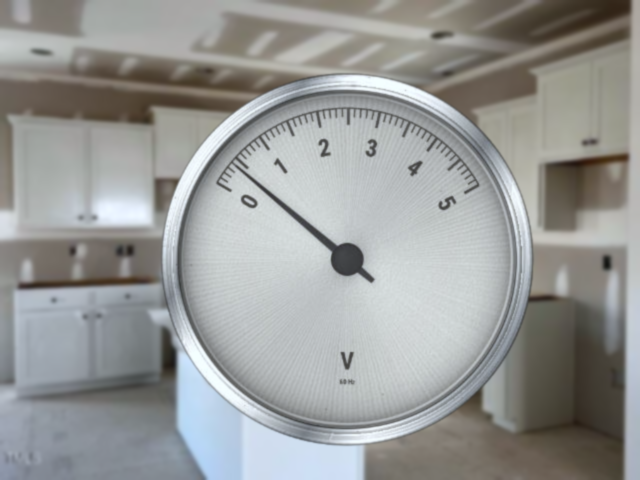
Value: 0.4 V
